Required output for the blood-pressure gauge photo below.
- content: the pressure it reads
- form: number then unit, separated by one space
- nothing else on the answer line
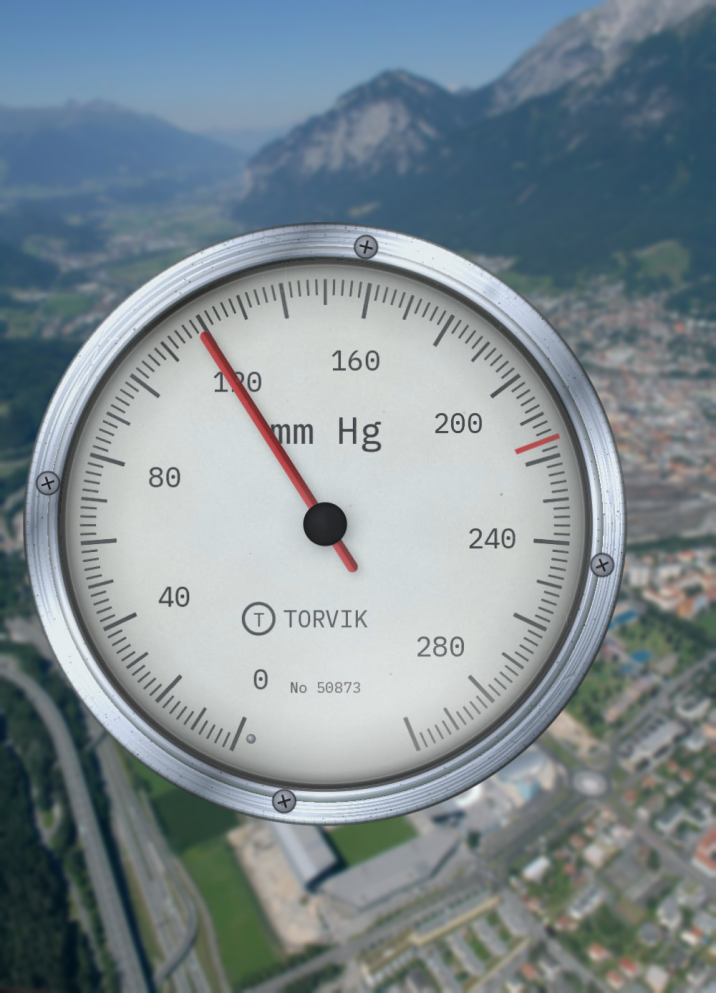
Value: 119 mmHg
